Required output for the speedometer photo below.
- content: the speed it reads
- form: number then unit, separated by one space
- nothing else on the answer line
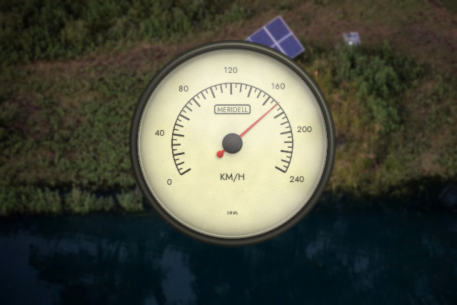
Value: 170 km/h
